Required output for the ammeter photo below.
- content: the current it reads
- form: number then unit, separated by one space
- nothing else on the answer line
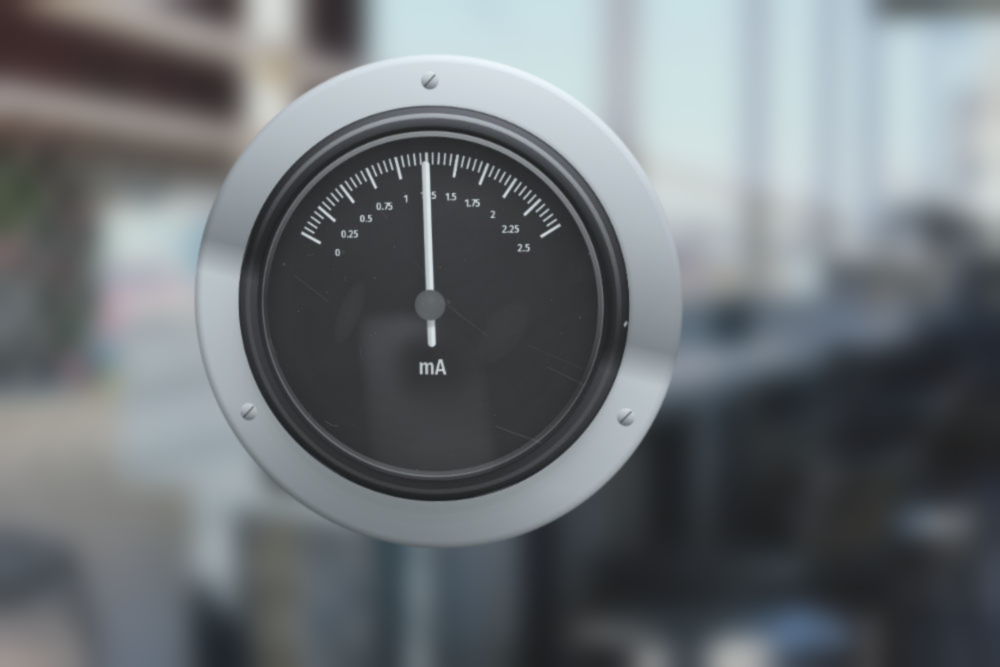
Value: 1.25 mA
